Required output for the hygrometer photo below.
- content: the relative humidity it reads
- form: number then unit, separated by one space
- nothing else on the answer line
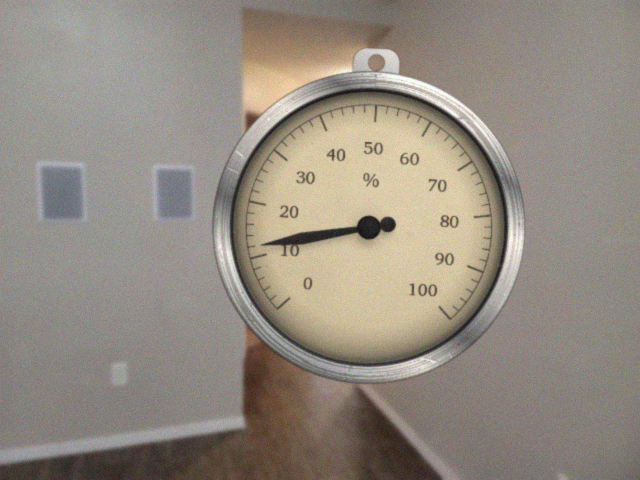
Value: 12 %
